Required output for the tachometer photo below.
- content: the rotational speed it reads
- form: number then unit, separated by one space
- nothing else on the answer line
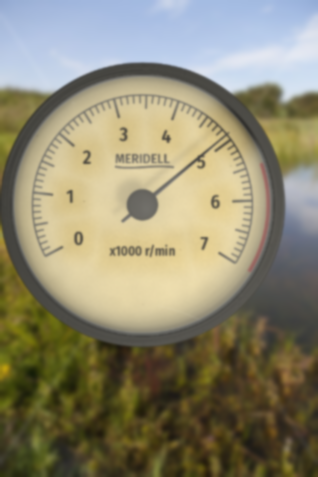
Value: 4900 rpm
